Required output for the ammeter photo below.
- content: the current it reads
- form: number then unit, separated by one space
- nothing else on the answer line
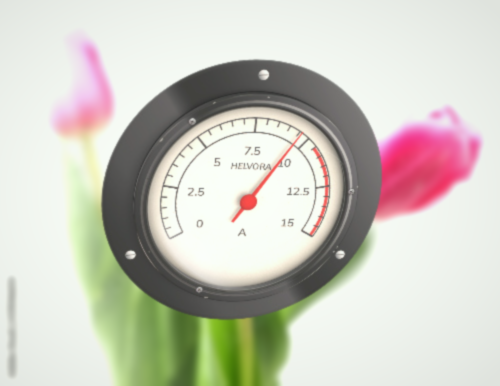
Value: 9.5 A
